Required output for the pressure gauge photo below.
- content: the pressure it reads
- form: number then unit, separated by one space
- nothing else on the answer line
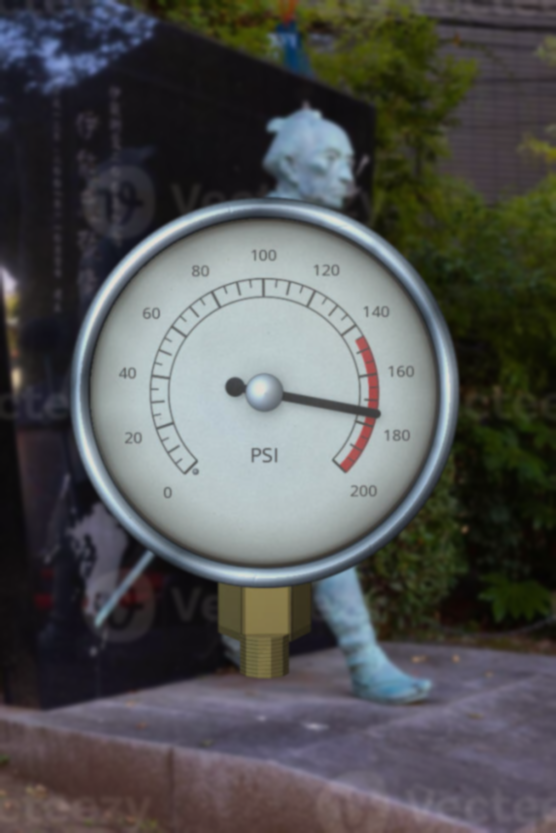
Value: 175 psi
